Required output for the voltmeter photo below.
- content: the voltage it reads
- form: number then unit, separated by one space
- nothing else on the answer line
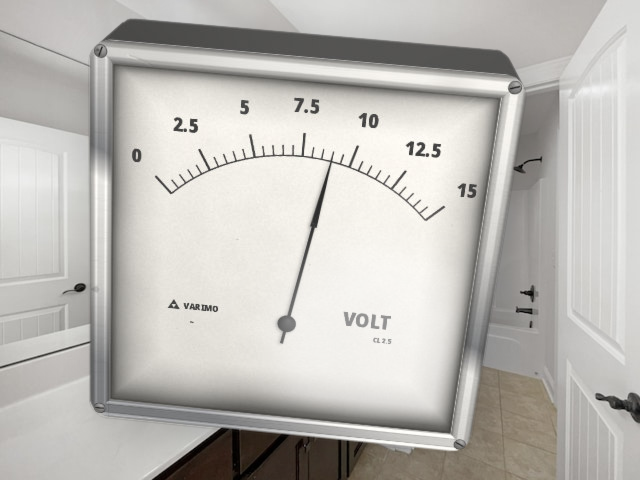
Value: 9 V
